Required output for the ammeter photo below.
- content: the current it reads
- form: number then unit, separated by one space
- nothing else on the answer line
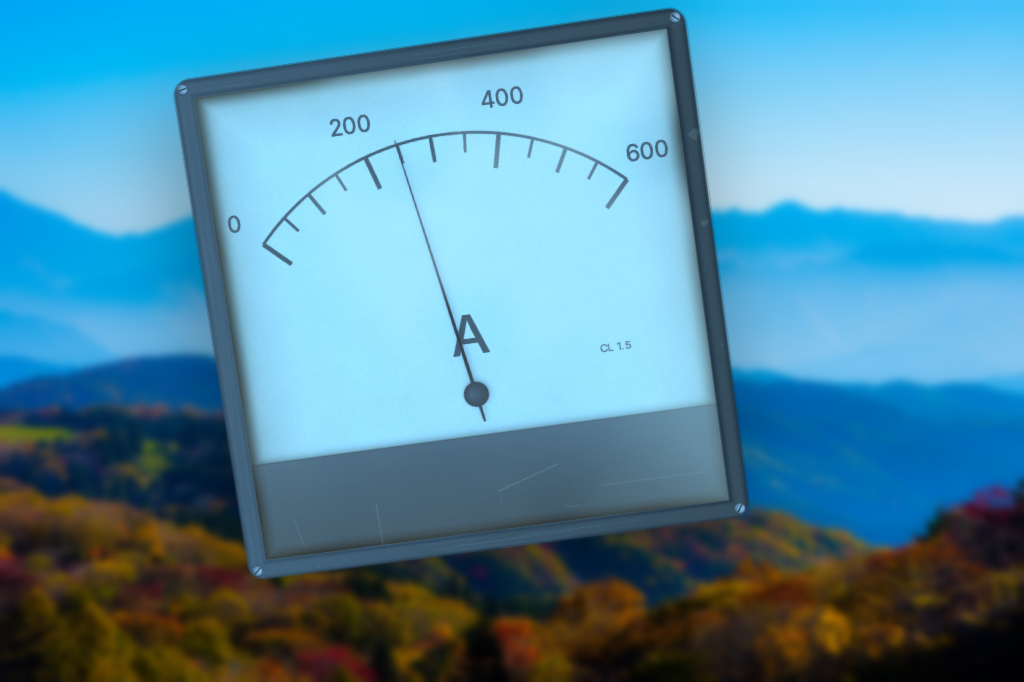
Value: 250 A
